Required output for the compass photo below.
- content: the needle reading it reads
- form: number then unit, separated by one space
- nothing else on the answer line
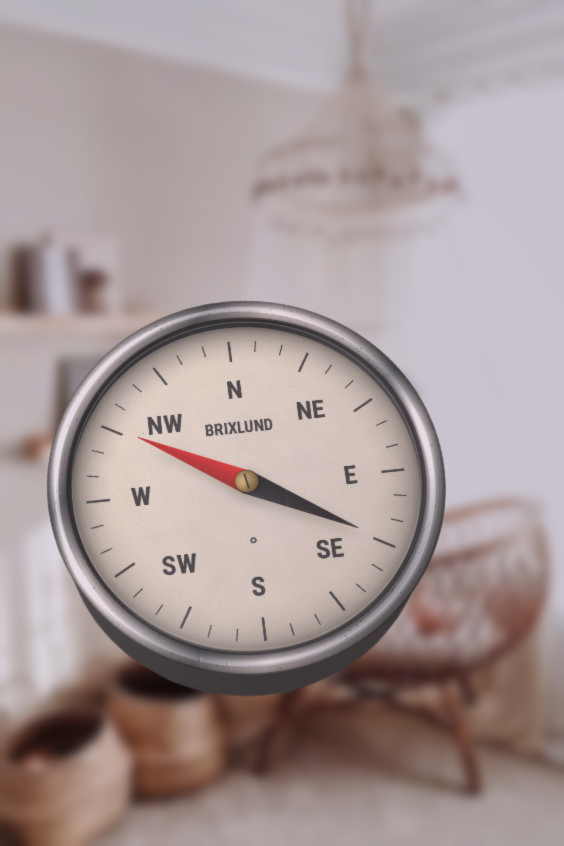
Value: 300 °
